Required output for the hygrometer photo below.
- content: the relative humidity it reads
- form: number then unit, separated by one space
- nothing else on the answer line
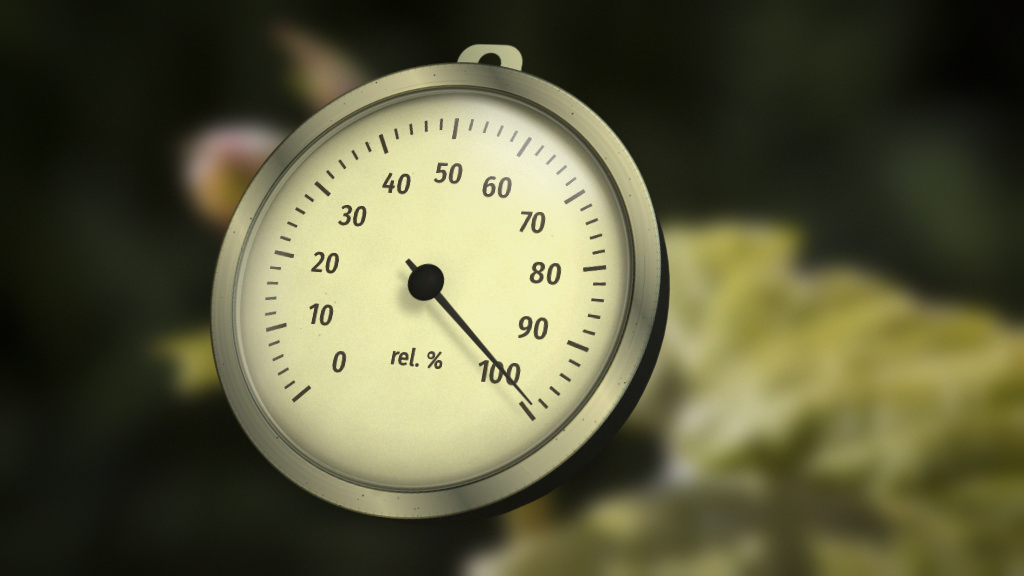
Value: 99 %
